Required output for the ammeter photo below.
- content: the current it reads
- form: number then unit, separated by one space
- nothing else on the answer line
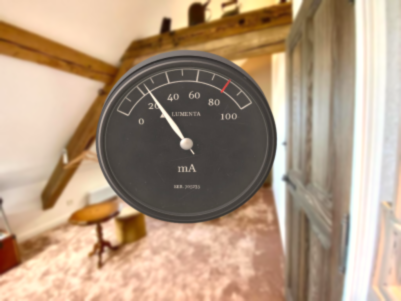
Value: 25 mA
